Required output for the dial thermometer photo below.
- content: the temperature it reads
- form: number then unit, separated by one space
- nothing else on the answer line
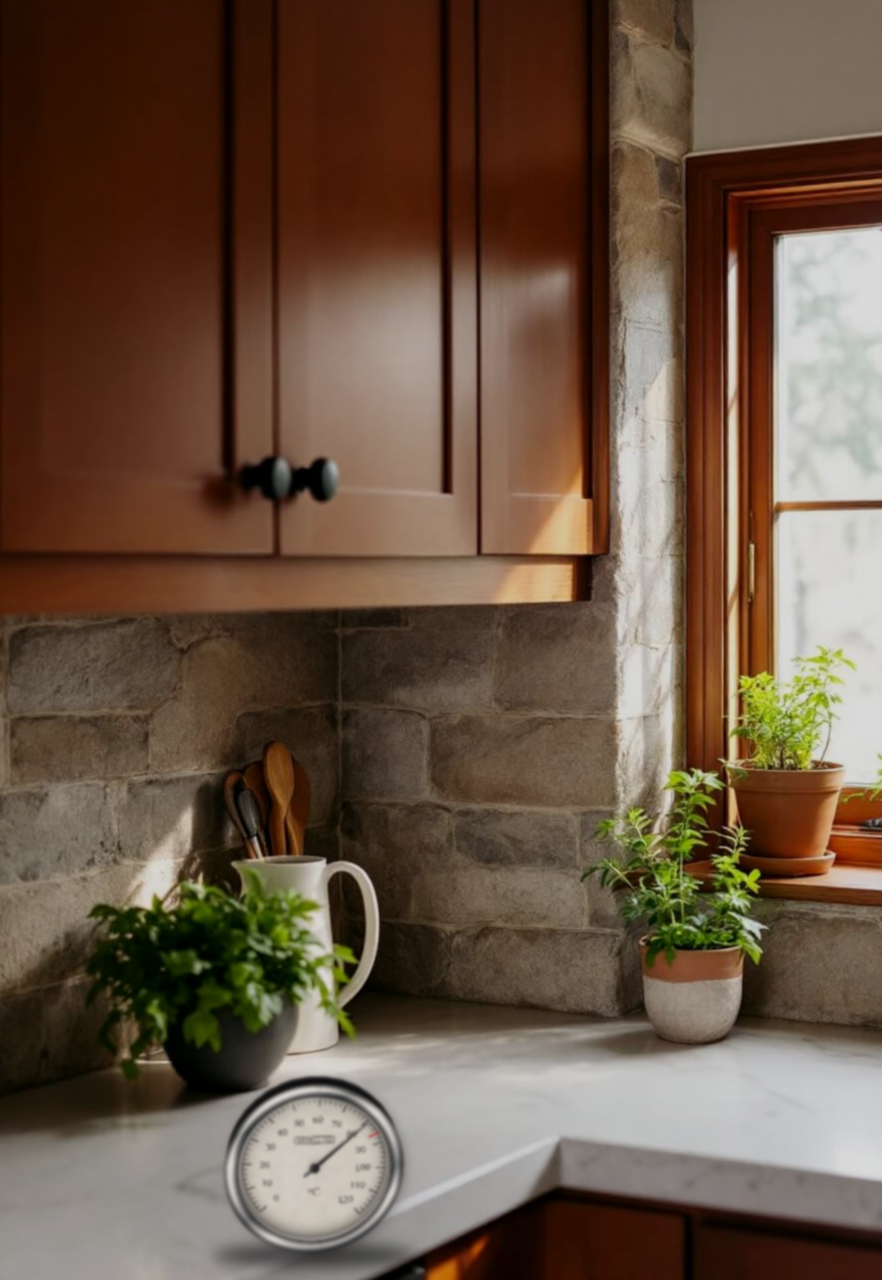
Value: 80 °C
